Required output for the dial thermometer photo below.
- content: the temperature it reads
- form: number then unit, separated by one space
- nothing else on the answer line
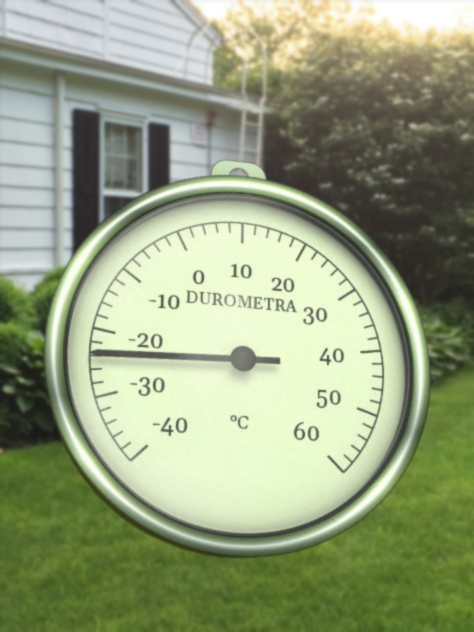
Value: -24 °C
